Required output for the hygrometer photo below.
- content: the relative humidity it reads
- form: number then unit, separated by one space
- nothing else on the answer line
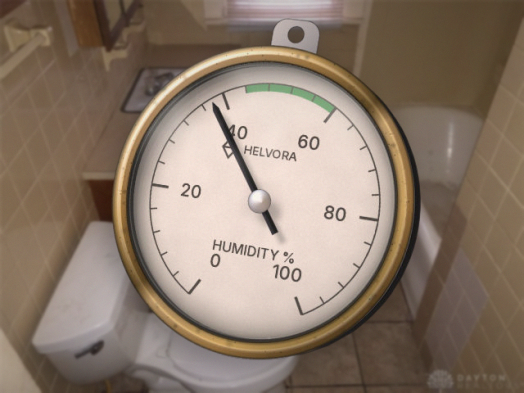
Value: 38 %
